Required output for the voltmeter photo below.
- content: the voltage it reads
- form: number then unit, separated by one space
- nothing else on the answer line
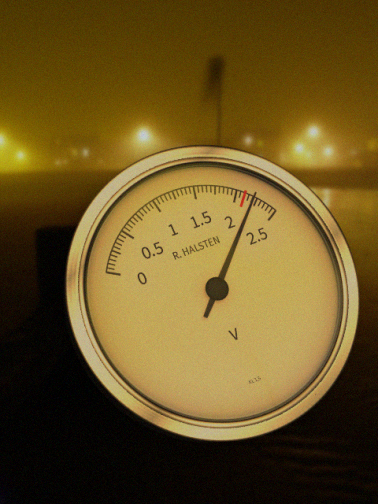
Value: 2.2 V
